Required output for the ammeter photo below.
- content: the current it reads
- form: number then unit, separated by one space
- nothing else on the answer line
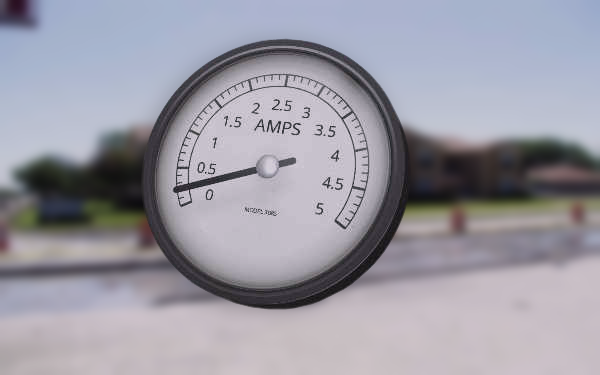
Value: 0.2 A
